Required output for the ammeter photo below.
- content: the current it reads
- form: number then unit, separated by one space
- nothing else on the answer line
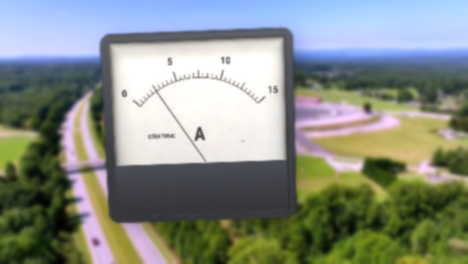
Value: 2.5 A
